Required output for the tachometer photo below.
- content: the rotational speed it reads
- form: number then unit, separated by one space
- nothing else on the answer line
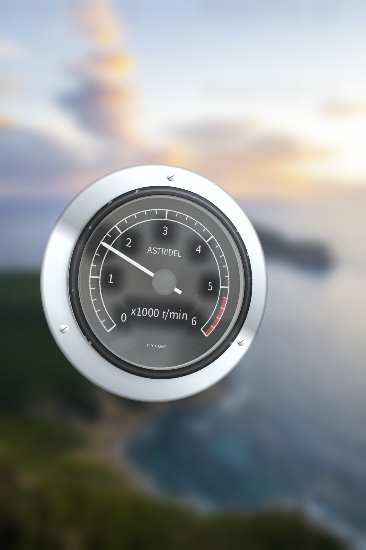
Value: 1600 rpm
